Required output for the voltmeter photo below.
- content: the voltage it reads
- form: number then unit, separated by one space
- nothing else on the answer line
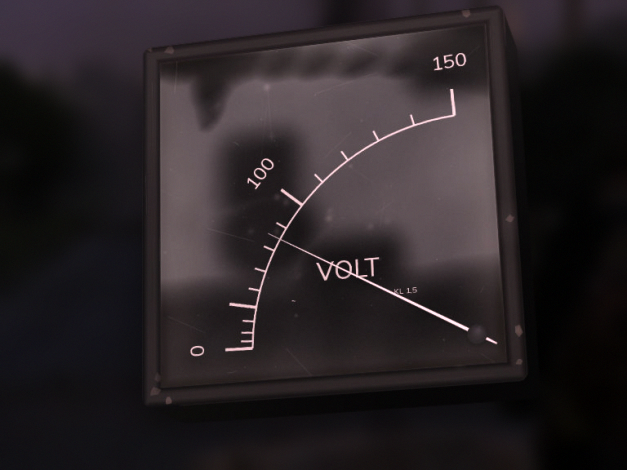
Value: 85 V
